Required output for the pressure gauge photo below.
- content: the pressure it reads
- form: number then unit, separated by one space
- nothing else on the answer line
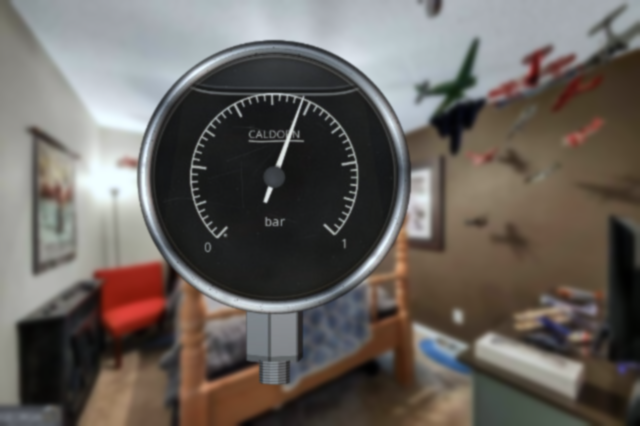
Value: 0.58 bar
